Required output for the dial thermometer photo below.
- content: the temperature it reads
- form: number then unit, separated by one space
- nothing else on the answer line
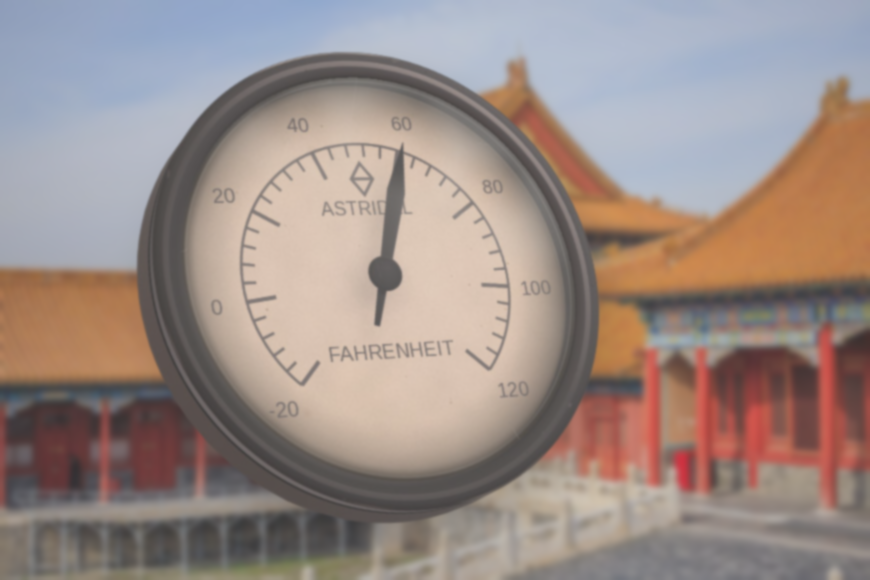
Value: 60 °F
